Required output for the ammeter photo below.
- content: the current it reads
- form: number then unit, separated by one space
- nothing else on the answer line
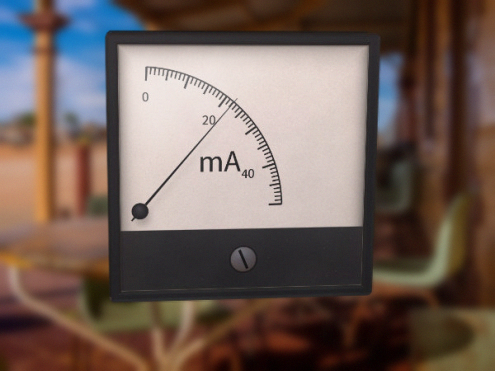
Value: 22 mA
